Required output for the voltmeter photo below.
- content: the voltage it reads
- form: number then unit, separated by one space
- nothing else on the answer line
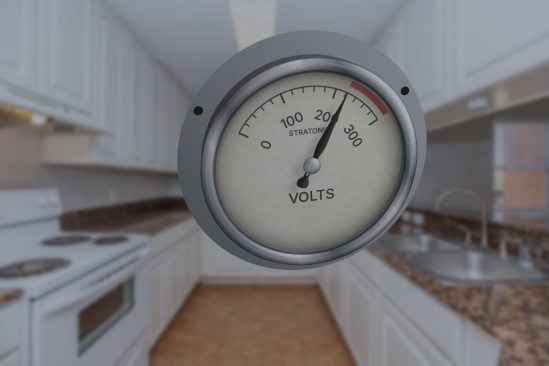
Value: 220 V
